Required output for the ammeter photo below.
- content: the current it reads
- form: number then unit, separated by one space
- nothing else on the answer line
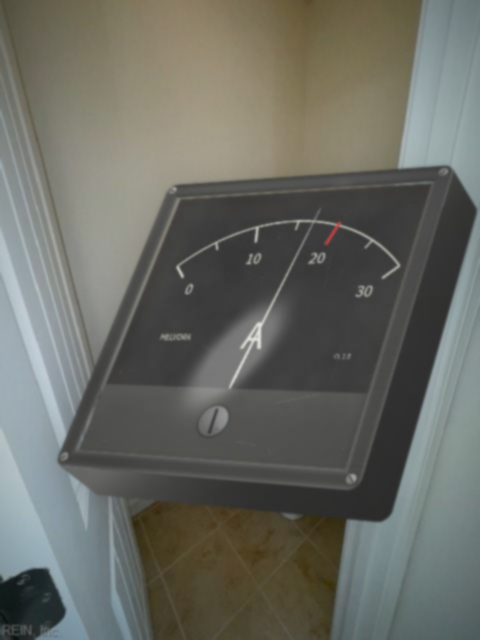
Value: 17.5 A
